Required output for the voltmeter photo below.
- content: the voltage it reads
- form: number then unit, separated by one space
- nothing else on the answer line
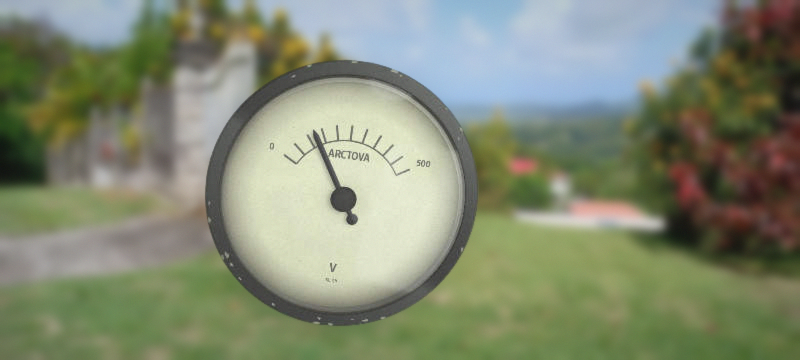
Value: 125 V
